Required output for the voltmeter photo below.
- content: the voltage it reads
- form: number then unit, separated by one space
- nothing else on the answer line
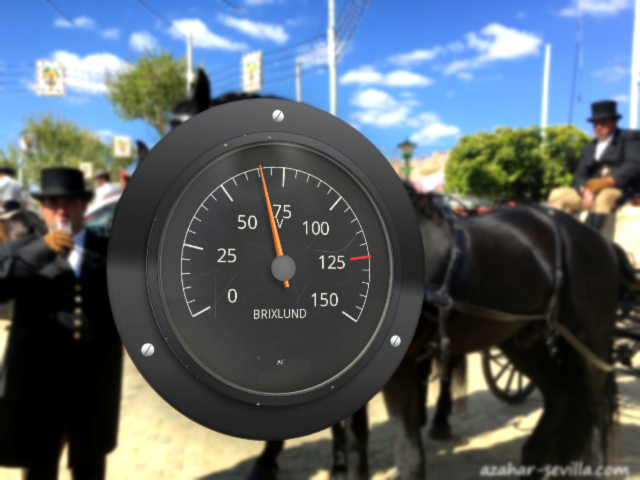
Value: 65 V
